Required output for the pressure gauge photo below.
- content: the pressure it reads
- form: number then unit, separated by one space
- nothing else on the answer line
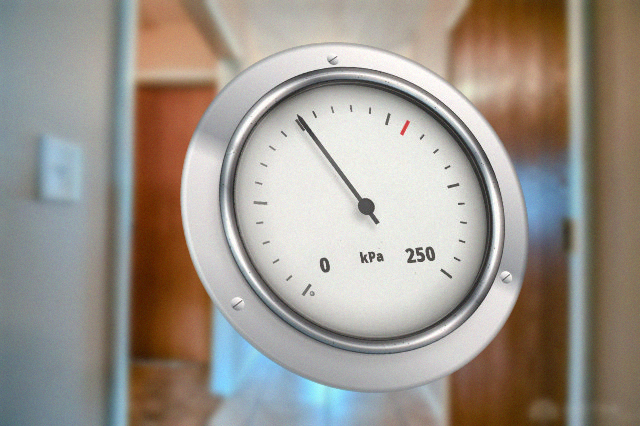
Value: 100 kPa
